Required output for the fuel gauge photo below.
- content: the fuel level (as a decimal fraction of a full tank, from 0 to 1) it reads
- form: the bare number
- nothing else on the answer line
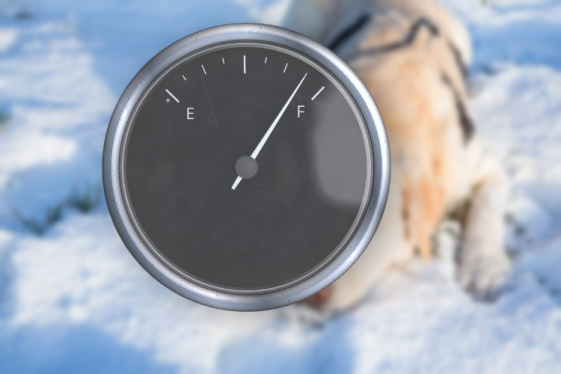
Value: 0.875
